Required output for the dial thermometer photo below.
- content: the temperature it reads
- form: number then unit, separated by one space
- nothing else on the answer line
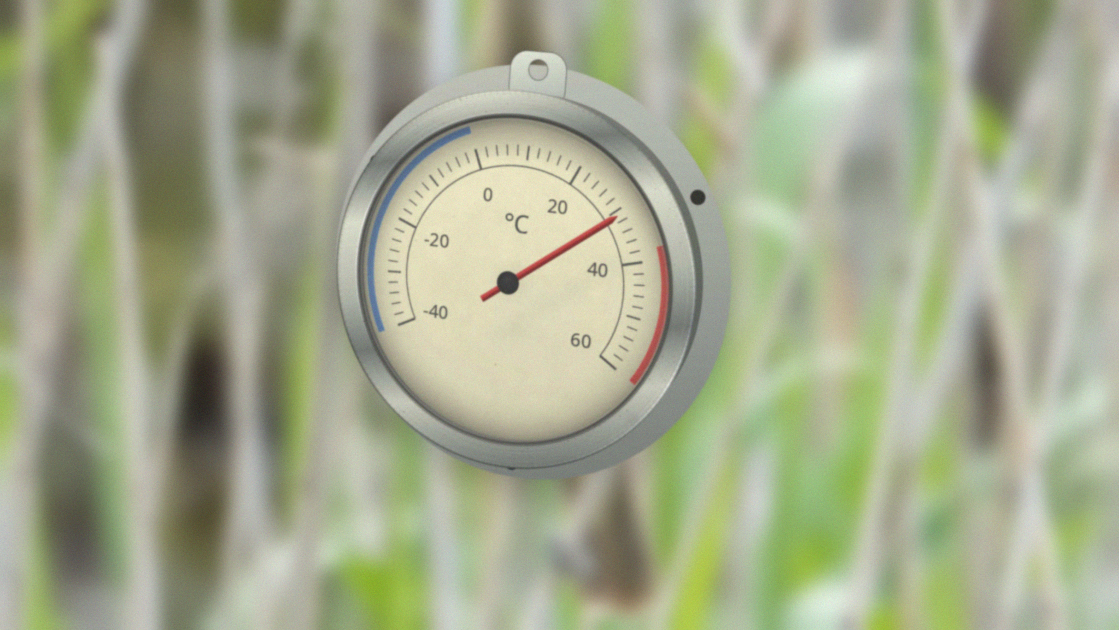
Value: 31 °C
